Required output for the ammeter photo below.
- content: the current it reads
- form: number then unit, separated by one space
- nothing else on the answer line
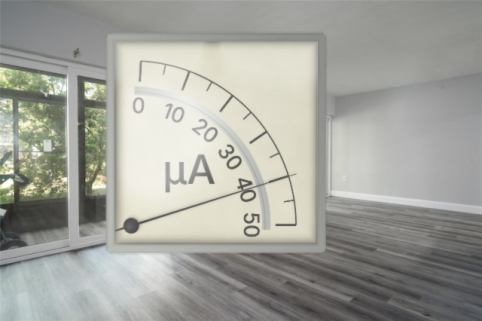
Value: 40 µA
